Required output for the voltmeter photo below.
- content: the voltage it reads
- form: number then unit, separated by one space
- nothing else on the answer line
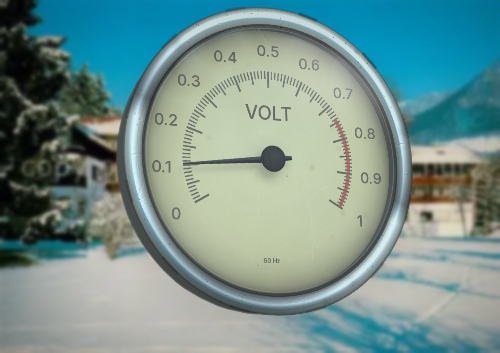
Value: 0.1 V
